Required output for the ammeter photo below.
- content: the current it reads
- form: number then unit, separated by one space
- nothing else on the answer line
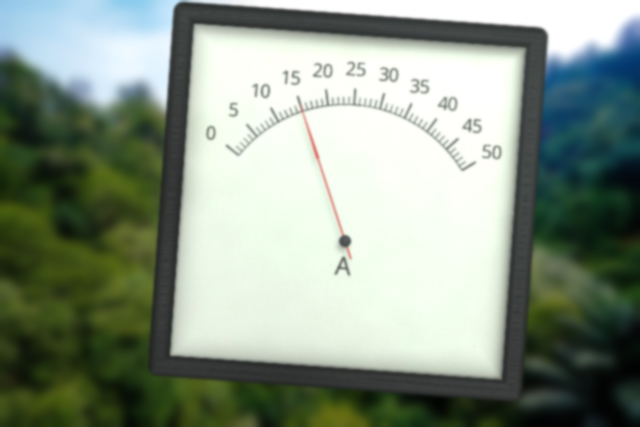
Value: 15 A
